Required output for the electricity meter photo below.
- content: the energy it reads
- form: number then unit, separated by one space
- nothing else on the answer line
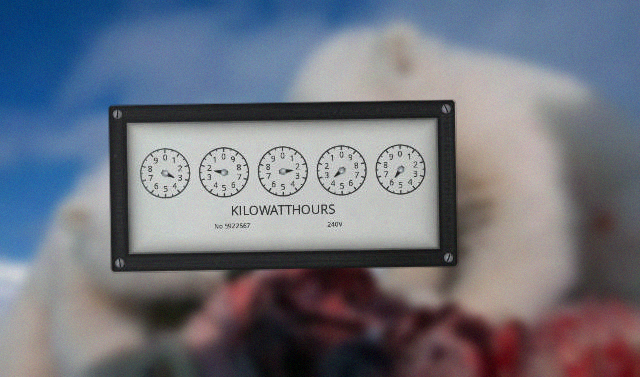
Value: 32236 kWh
